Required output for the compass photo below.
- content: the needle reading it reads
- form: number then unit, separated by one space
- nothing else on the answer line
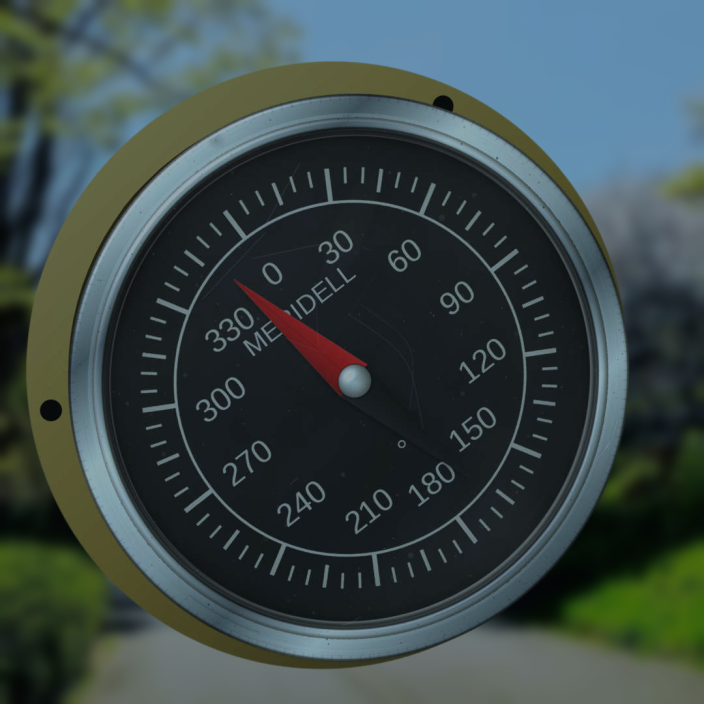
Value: 347.5 °
